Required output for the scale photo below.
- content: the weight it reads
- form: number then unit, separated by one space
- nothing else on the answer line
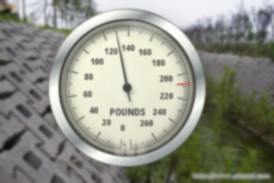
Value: 130 lb
